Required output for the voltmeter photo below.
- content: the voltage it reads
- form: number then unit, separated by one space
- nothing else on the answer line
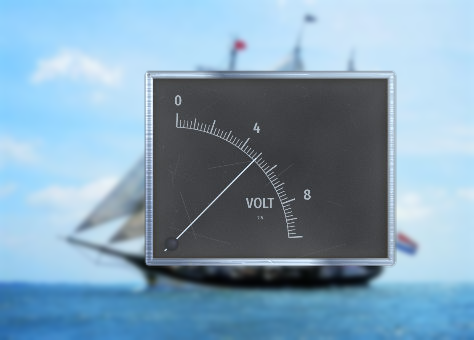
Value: 5 V
